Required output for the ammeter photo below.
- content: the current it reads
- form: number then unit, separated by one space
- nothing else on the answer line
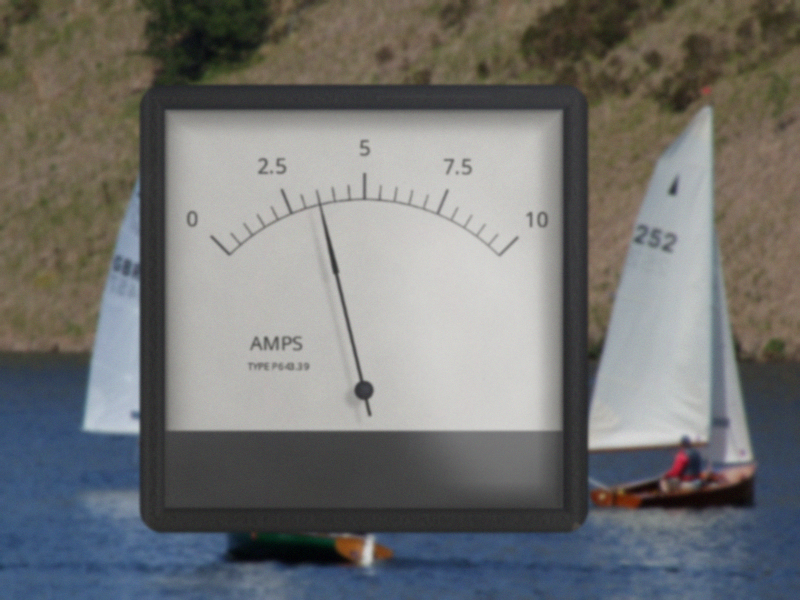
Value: 3.5 A
